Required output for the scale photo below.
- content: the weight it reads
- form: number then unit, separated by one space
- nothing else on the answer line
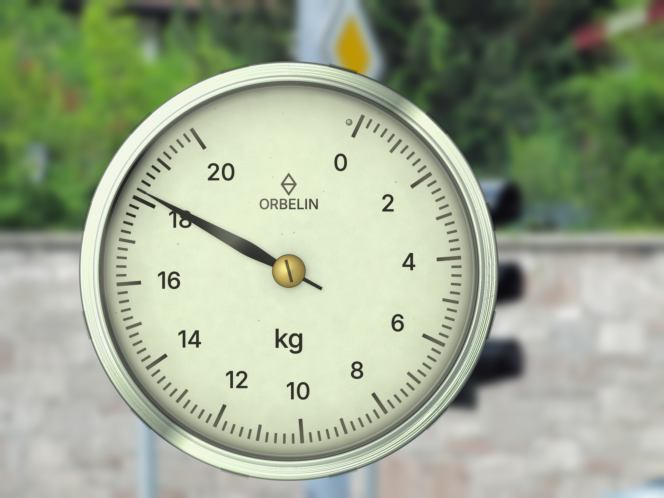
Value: 18.2 kg
